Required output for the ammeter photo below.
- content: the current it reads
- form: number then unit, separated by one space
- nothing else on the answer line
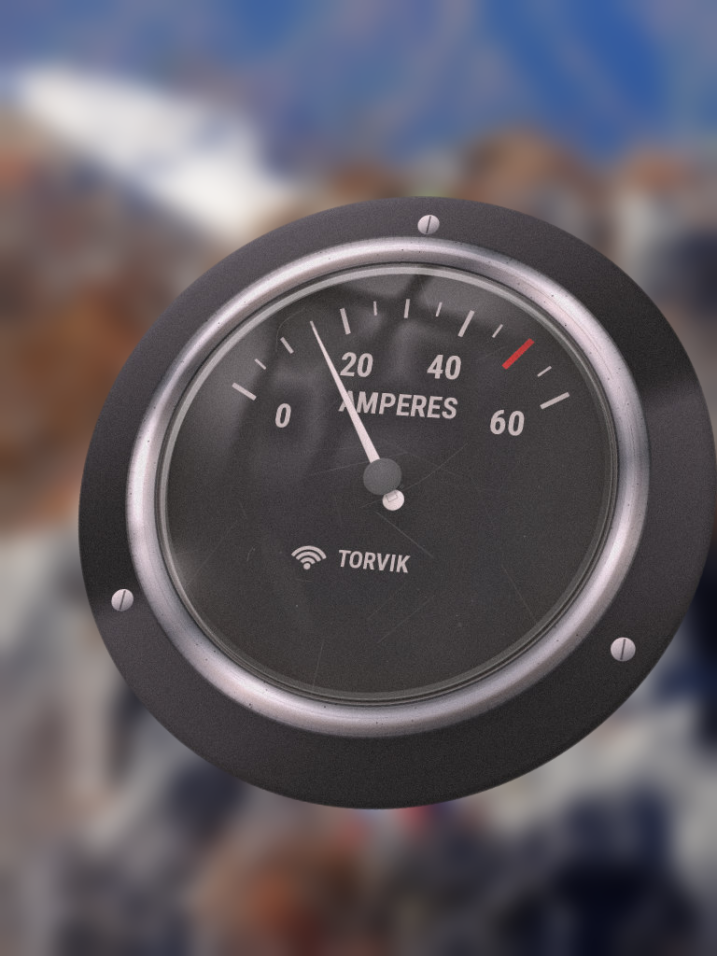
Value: 15 A
